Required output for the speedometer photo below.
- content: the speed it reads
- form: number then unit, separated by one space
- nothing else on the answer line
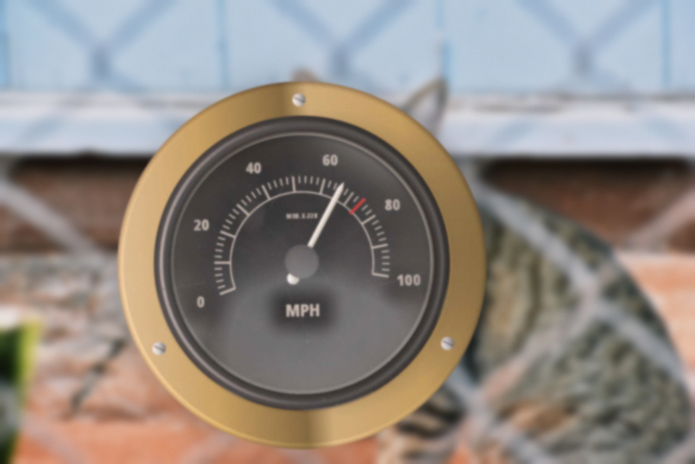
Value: 66 mph
